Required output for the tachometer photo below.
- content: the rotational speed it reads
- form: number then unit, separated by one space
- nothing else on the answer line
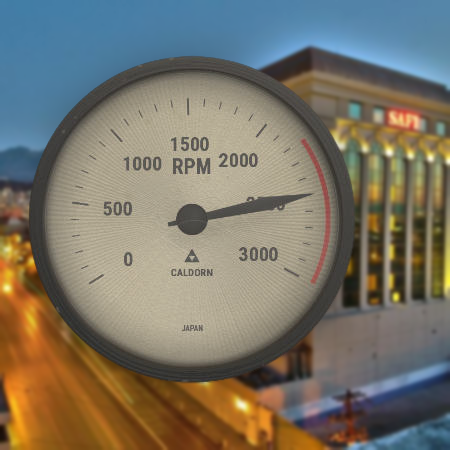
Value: 2500 rpm
